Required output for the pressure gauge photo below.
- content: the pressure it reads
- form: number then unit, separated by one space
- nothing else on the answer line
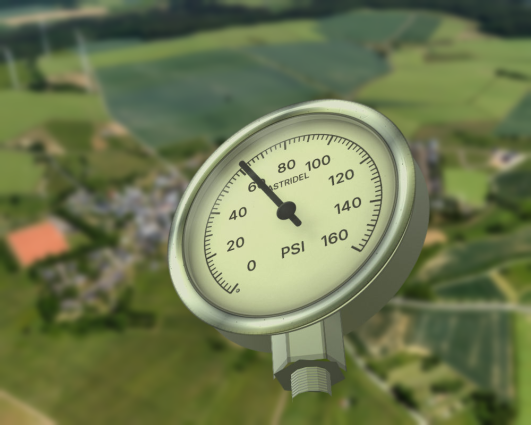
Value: 62 psi
